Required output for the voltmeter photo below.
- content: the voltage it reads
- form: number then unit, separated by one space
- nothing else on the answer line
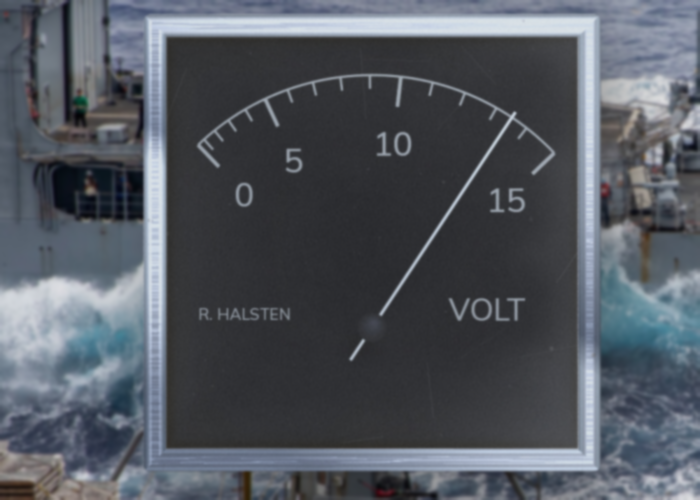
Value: 13.5 V
